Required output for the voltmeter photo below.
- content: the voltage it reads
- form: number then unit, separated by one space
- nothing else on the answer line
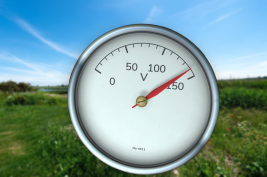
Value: 140 V
